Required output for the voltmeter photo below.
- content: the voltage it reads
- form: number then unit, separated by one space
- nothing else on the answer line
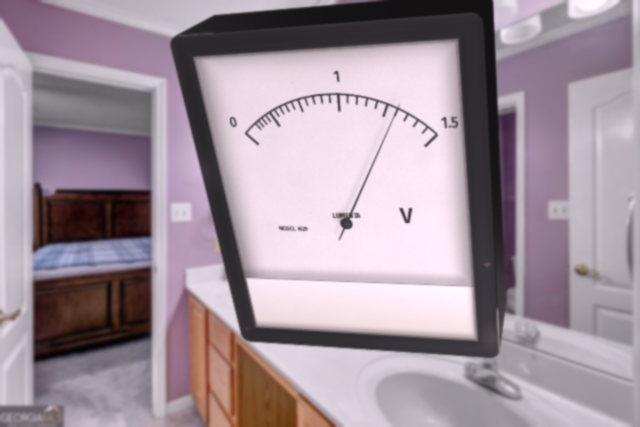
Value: 1.3 V
